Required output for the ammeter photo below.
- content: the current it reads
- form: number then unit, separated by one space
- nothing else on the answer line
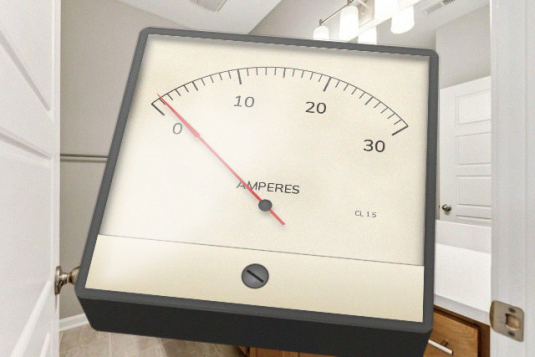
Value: 1 A
